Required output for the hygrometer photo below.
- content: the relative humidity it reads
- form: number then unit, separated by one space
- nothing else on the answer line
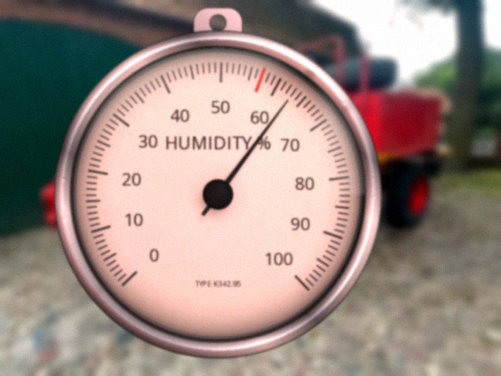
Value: 63 %
